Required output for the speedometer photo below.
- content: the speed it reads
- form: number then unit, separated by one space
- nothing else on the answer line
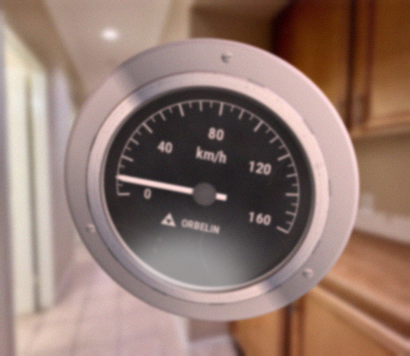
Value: 10 km/h
